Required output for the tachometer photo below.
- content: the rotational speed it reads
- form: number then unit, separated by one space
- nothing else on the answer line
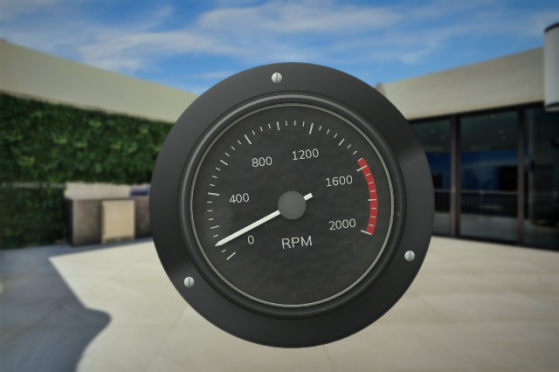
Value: 100 rpm
